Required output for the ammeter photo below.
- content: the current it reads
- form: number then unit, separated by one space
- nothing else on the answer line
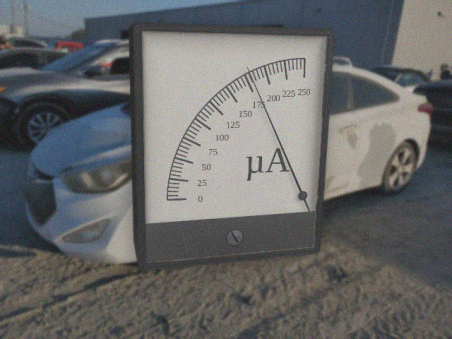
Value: 180 µA
